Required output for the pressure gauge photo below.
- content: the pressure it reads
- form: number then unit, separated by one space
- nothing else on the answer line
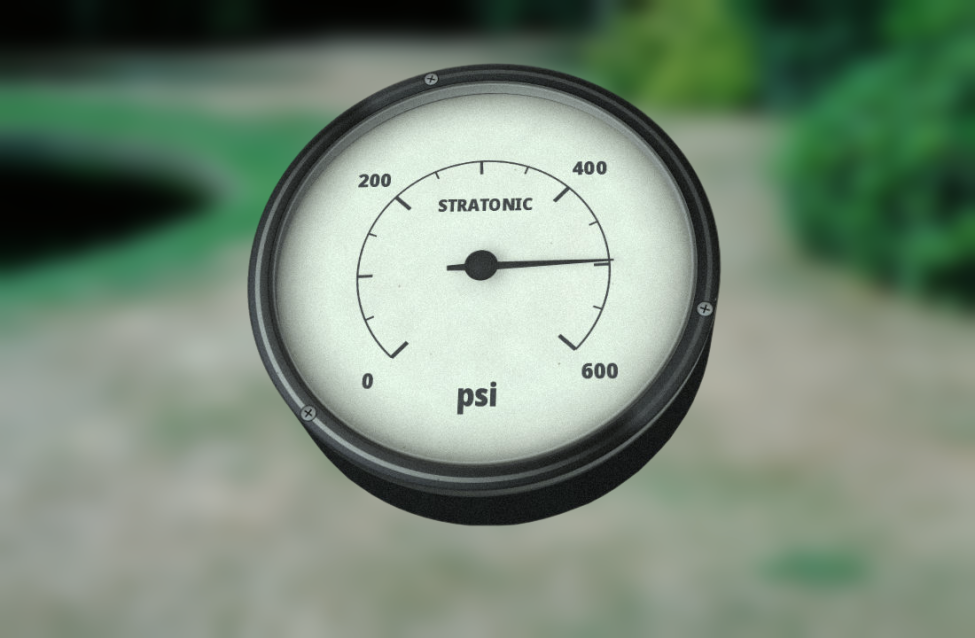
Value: 500 psi
